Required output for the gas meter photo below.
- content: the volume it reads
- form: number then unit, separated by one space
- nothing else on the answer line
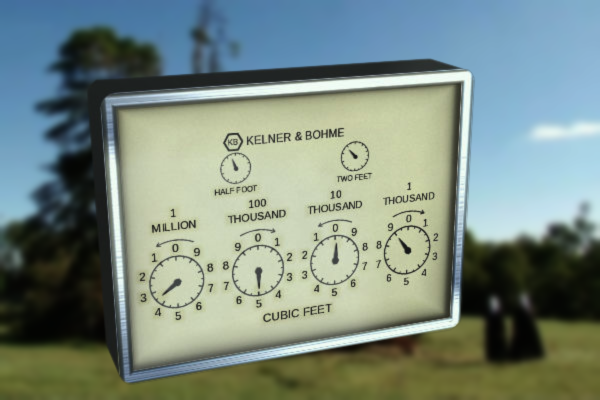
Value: 349900 ft³
